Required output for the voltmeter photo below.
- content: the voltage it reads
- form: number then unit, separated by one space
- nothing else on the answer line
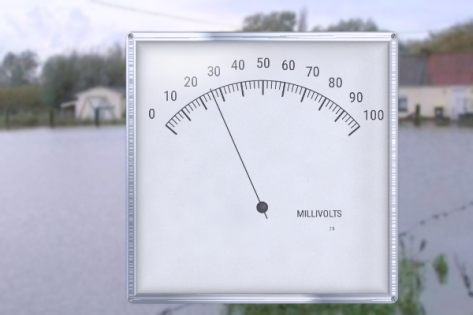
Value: 26 mV
